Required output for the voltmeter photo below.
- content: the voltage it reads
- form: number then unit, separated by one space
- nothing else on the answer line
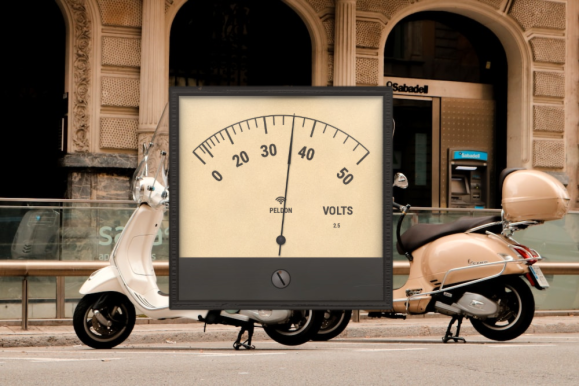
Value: 36 V
